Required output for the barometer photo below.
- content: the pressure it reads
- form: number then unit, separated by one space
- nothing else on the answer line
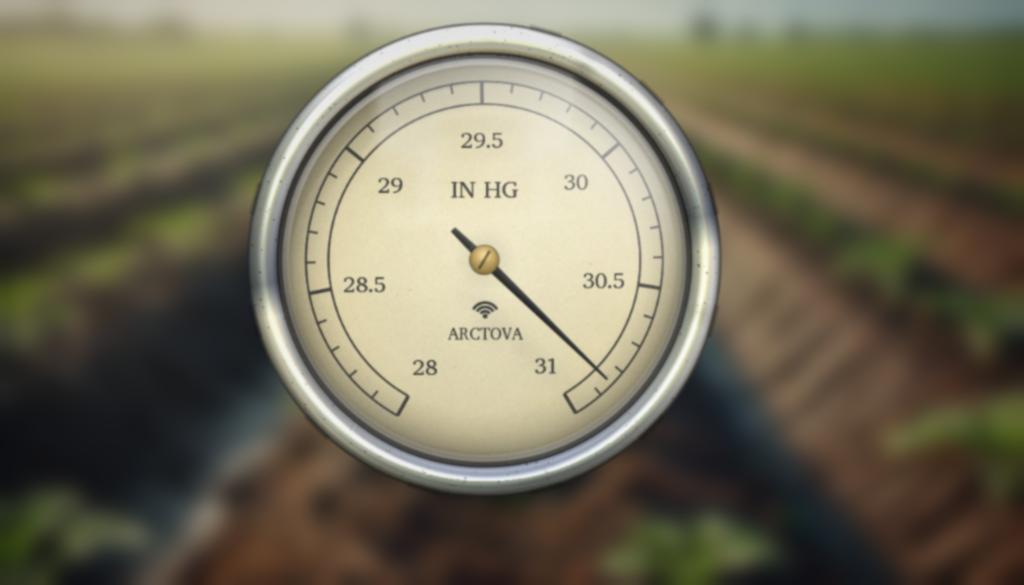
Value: 30.85 inHg
